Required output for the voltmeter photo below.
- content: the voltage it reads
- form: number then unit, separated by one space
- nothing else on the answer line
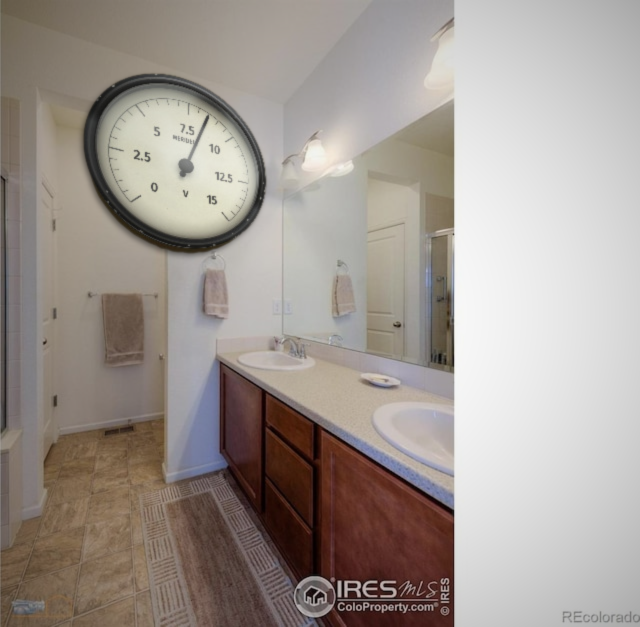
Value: 8.5 V
